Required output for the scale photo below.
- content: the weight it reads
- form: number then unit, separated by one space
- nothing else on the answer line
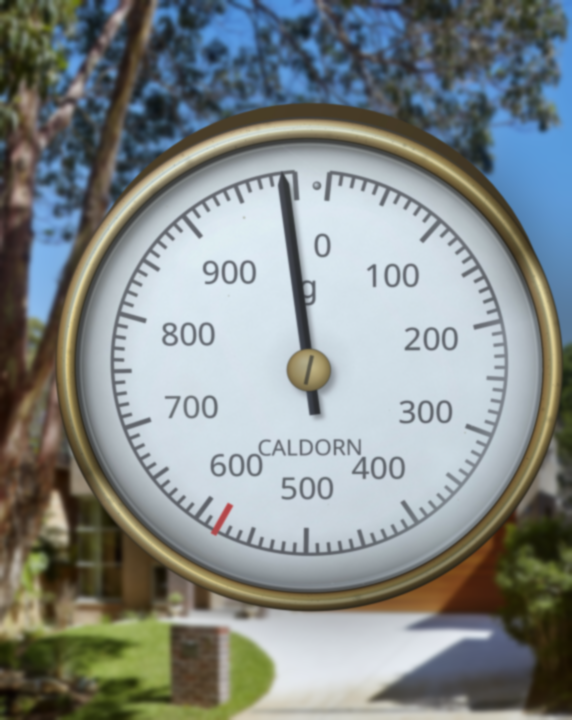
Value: 990 g
